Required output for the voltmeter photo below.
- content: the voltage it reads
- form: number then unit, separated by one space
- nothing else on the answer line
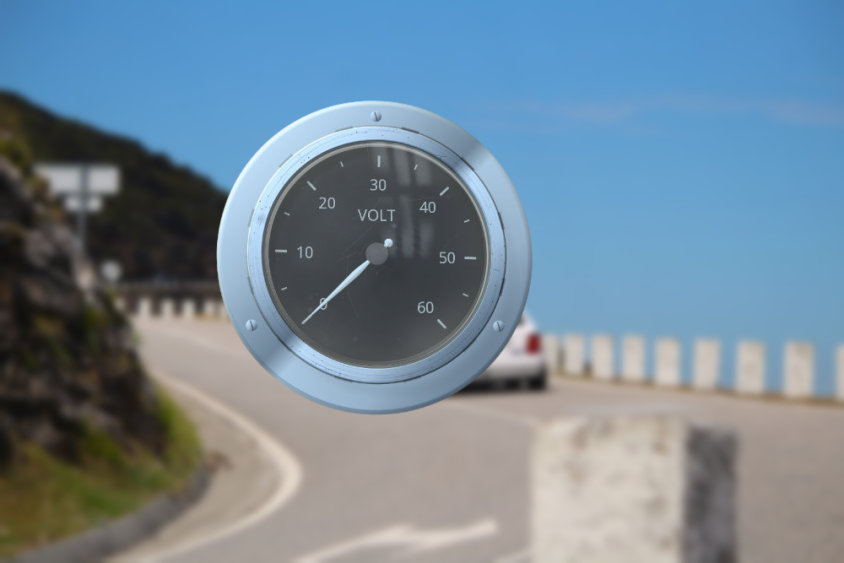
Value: 0 V
